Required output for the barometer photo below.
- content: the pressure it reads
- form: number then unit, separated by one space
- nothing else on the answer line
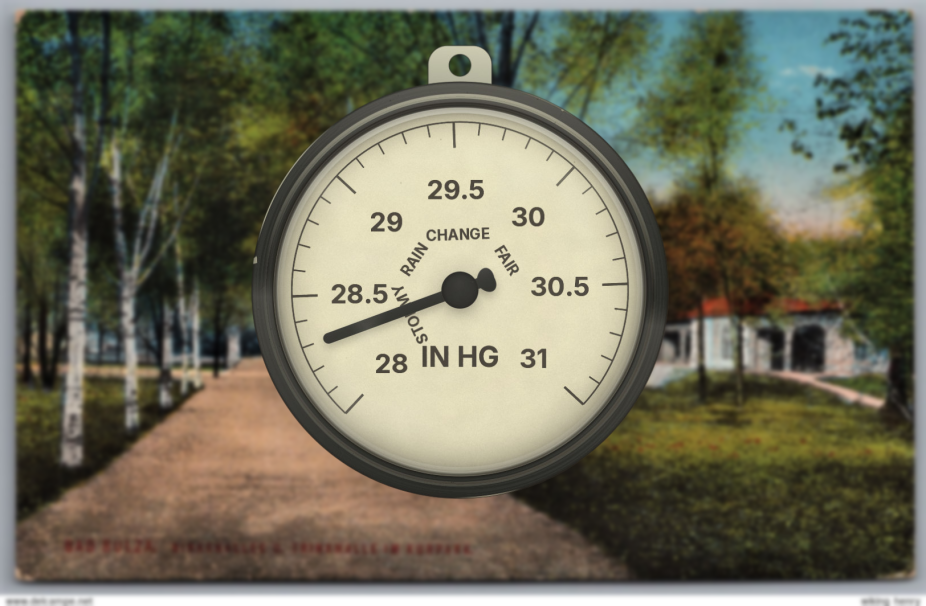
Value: 28.3 inHg
